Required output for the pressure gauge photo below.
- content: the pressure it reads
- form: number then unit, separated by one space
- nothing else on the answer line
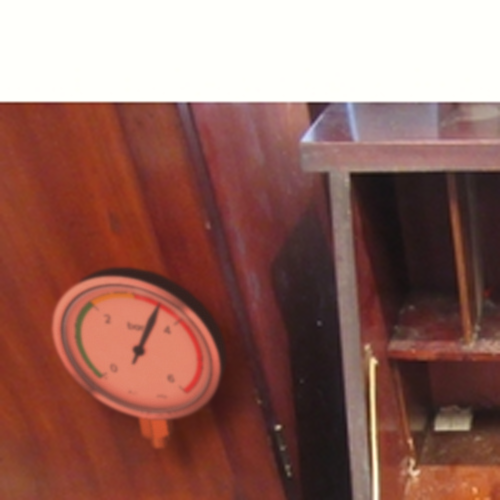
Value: 3.5 bar
